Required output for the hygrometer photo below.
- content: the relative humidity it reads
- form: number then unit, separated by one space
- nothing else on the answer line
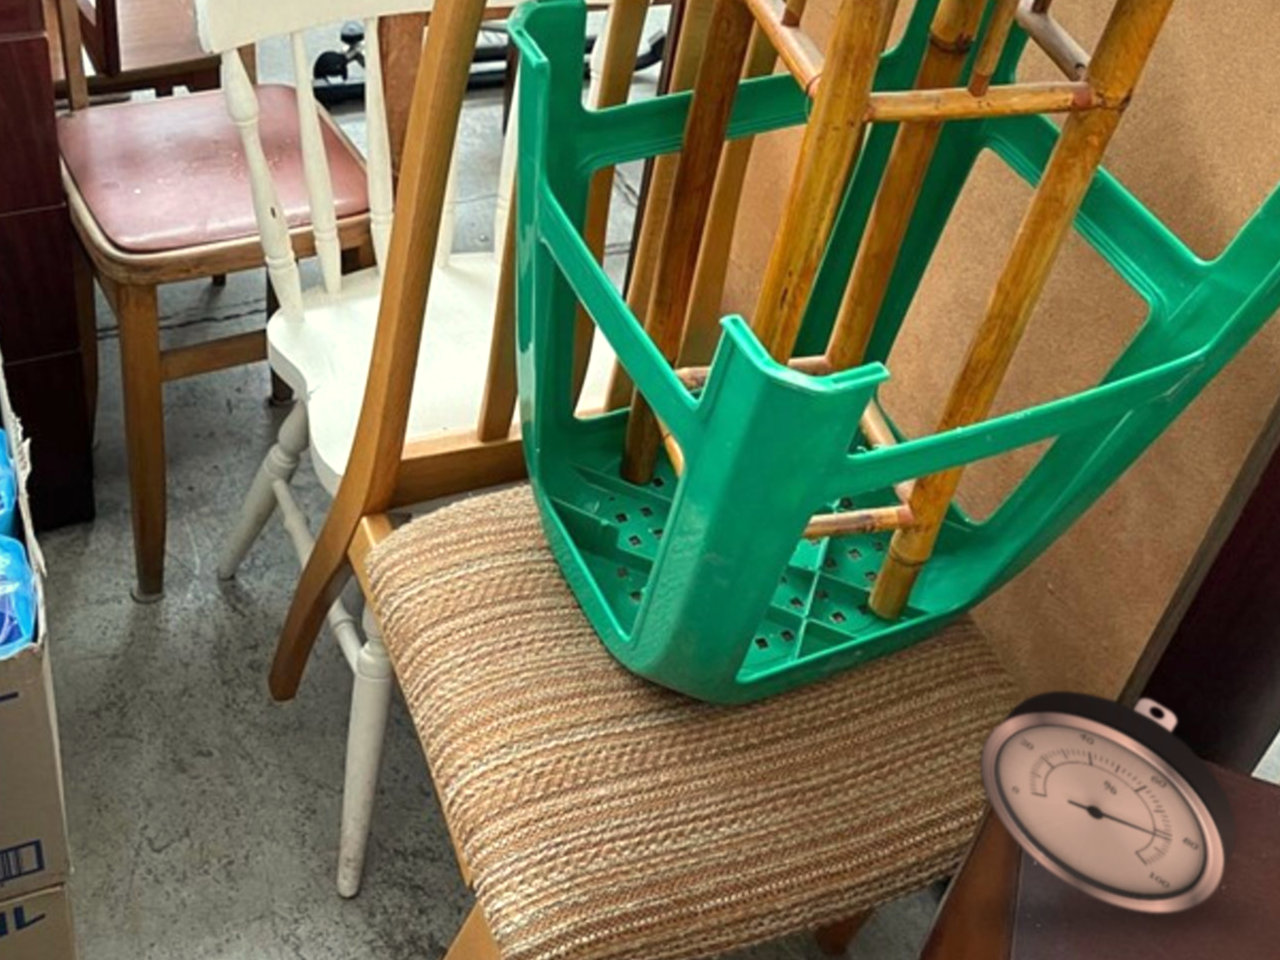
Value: 80 %
